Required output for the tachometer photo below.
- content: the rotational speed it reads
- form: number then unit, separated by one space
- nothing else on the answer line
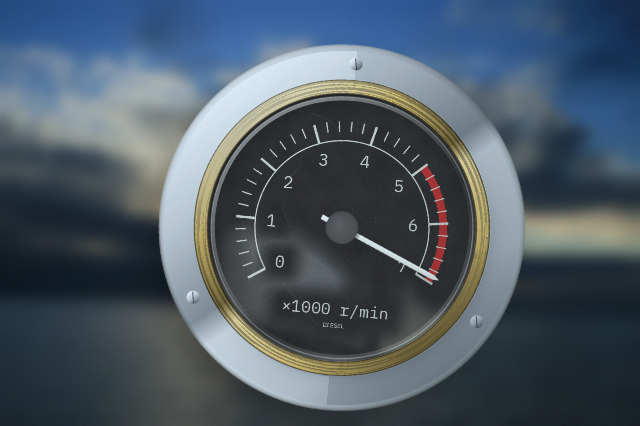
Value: 6900 rpm
